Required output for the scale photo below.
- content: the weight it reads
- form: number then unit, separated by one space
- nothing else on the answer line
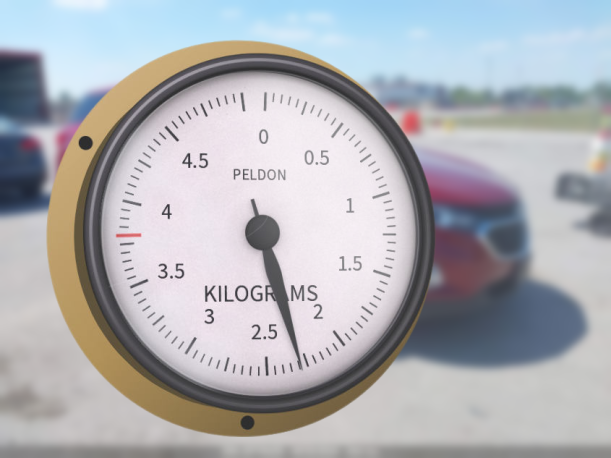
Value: 2.3 kg
